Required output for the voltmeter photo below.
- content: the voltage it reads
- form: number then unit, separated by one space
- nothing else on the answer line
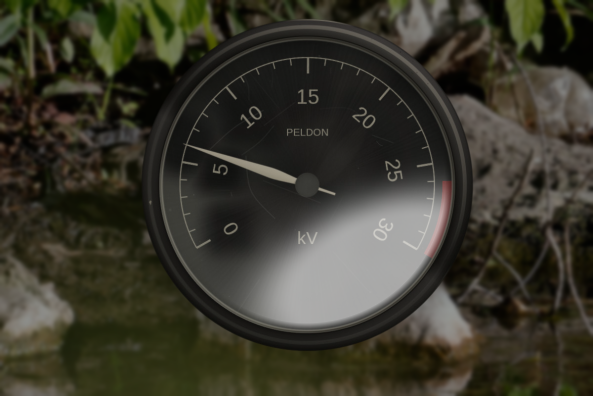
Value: 6 kV
